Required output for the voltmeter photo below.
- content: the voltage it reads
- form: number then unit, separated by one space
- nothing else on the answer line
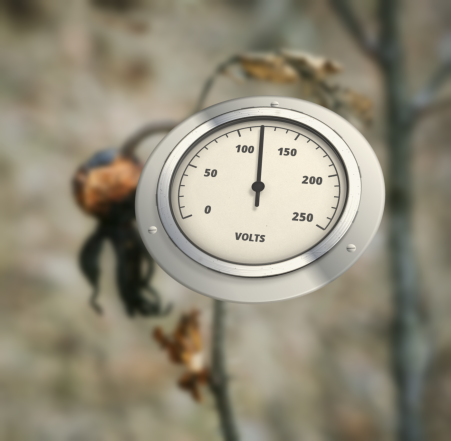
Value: 120 V
